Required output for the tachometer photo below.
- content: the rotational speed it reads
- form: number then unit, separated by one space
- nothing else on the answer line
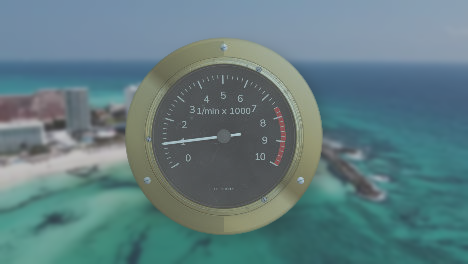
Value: 1000 rpm
